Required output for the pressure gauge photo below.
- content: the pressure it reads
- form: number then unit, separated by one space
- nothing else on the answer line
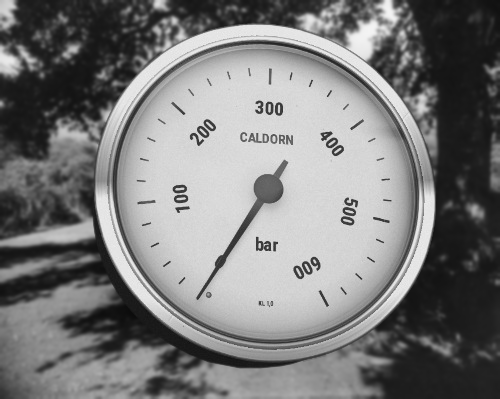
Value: 0 bar
